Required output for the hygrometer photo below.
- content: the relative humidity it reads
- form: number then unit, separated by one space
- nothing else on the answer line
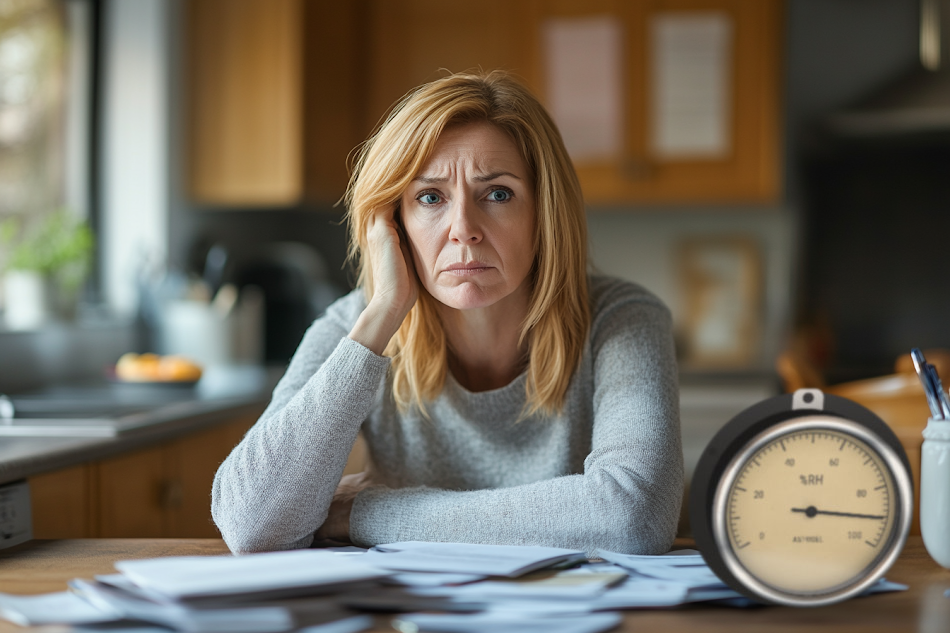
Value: 90 %
